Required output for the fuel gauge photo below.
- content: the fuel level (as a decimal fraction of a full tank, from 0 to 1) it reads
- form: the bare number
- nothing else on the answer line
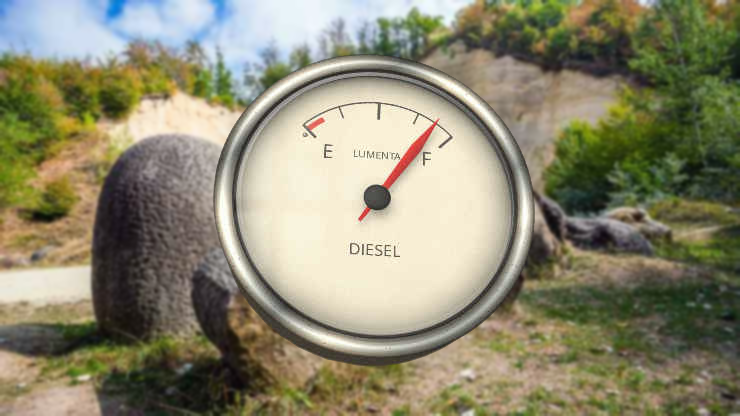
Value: 0.875
